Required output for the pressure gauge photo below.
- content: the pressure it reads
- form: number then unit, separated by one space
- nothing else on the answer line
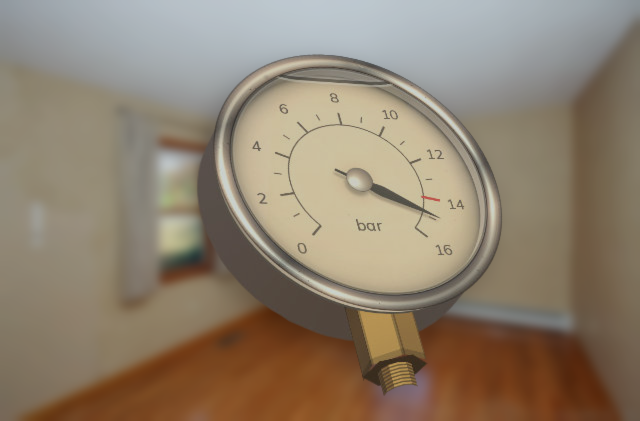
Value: 15 bar
